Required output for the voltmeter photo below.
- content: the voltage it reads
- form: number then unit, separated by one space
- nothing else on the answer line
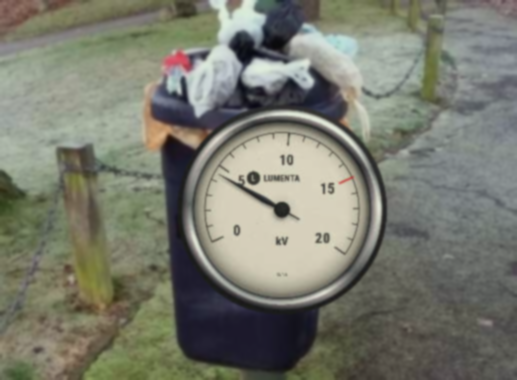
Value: 4.5 kV
